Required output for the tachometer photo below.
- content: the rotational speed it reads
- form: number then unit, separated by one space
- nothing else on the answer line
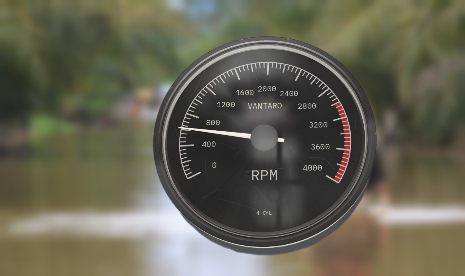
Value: 600 rpm
